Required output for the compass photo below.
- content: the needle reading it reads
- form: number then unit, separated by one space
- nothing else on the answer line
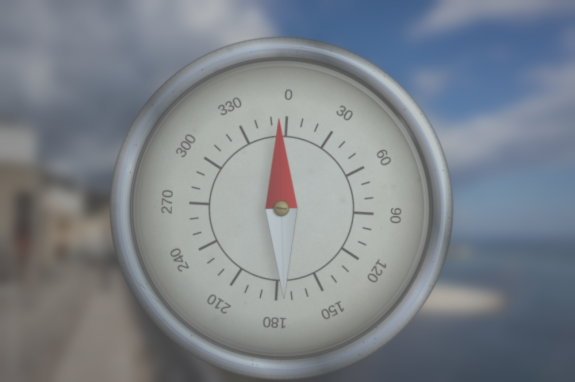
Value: 355 °
